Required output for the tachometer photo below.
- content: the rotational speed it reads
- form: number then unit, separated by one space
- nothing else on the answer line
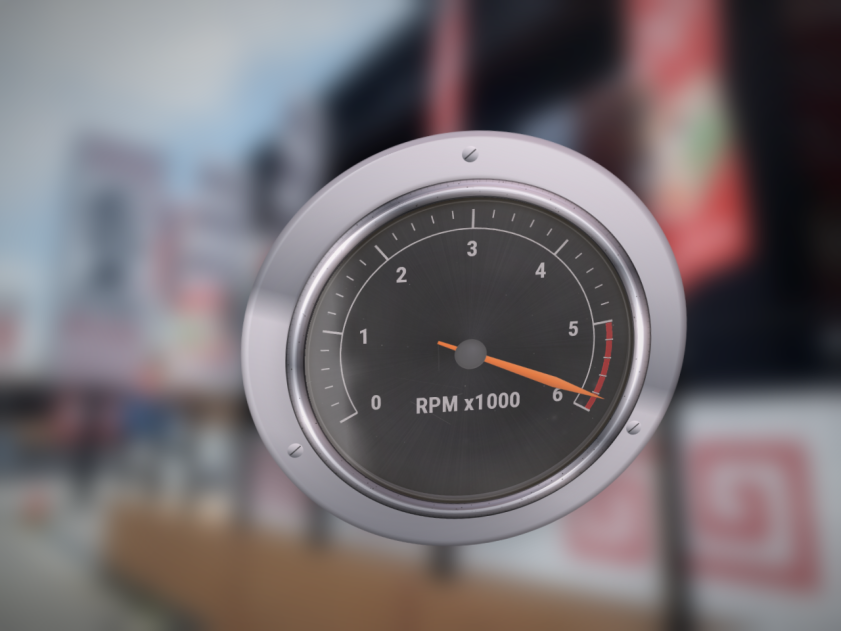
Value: 5800 rpm
